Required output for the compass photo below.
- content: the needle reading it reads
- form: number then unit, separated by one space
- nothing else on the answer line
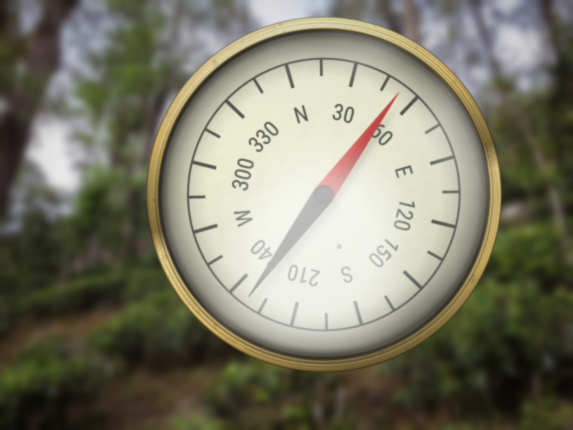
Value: 52.5 °
